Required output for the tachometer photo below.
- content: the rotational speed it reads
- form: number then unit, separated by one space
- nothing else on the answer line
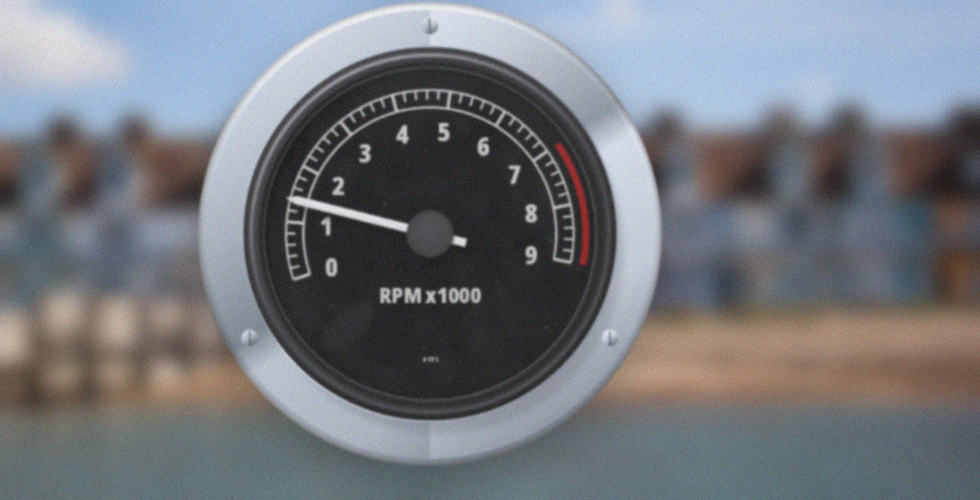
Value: 1400 rpm
